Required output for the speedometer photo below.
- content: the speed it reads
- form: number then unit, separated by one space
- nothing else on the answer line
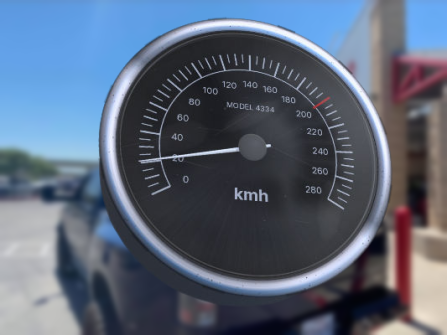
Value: 20 km/h
